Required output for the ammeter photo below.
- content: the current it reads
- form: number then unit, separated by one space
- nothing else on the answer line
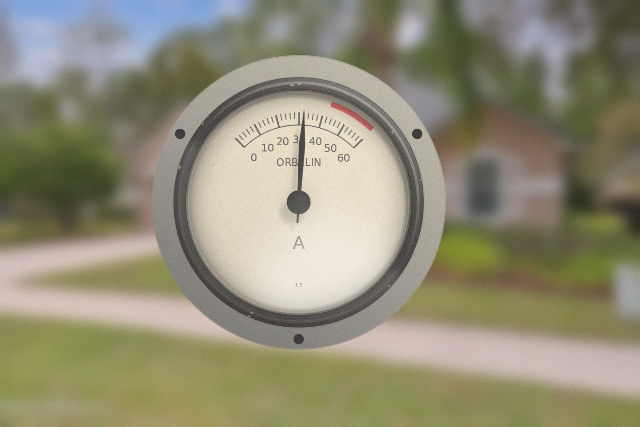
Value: 32 A
